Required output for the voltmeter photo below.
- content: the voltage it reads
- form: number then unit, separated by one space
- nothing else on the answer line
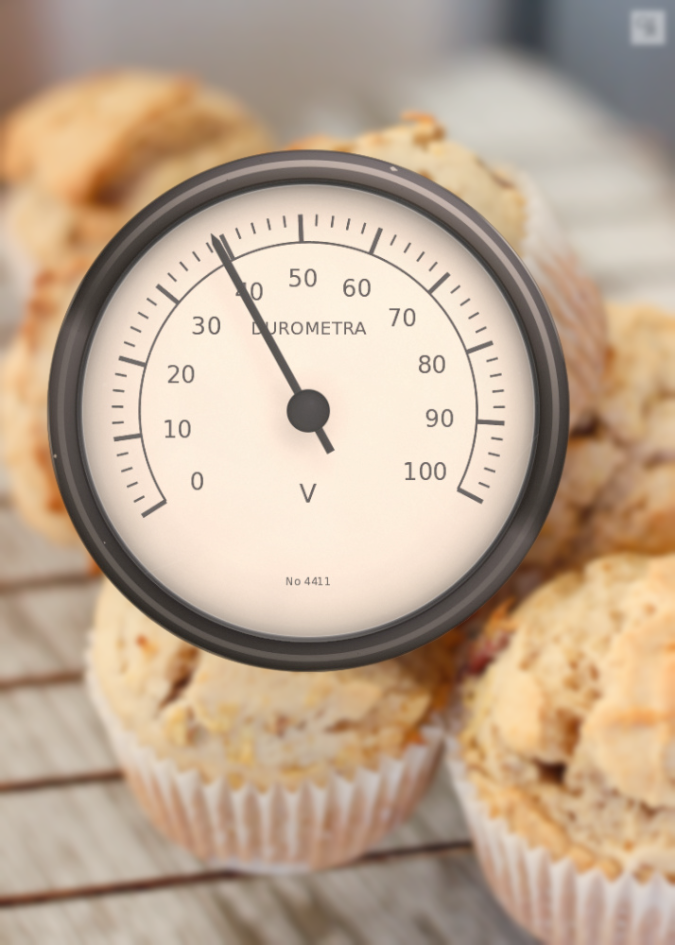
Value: 39 V
